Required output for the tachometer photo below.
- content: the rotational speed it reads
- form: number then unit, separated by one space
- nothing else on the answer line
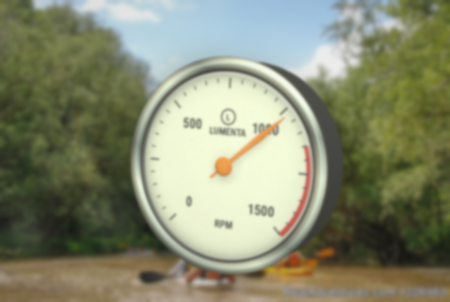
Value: 1025 rpm
